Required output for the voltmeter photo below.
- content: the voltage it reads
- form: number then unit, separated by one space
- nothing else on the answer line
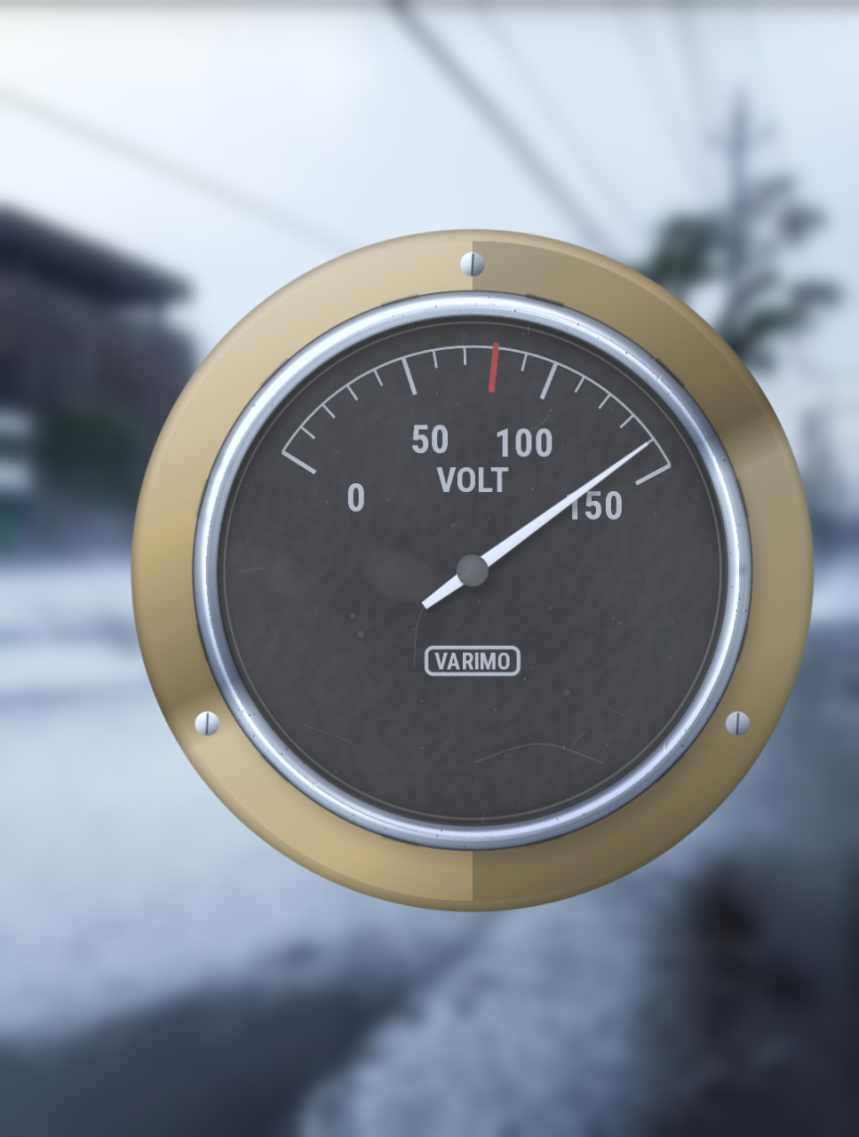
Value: 140 V
